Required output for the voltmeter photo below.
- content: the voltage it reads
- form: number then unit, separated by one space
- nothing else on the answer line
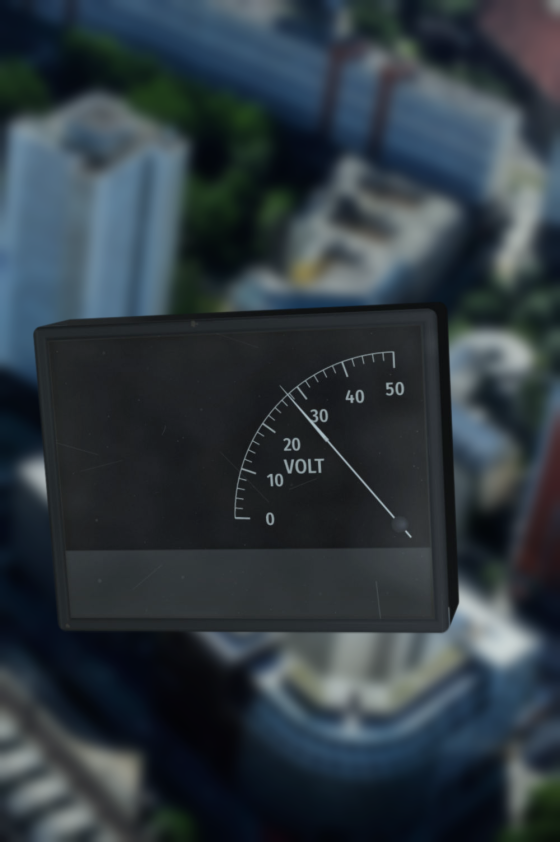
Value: 28 V
